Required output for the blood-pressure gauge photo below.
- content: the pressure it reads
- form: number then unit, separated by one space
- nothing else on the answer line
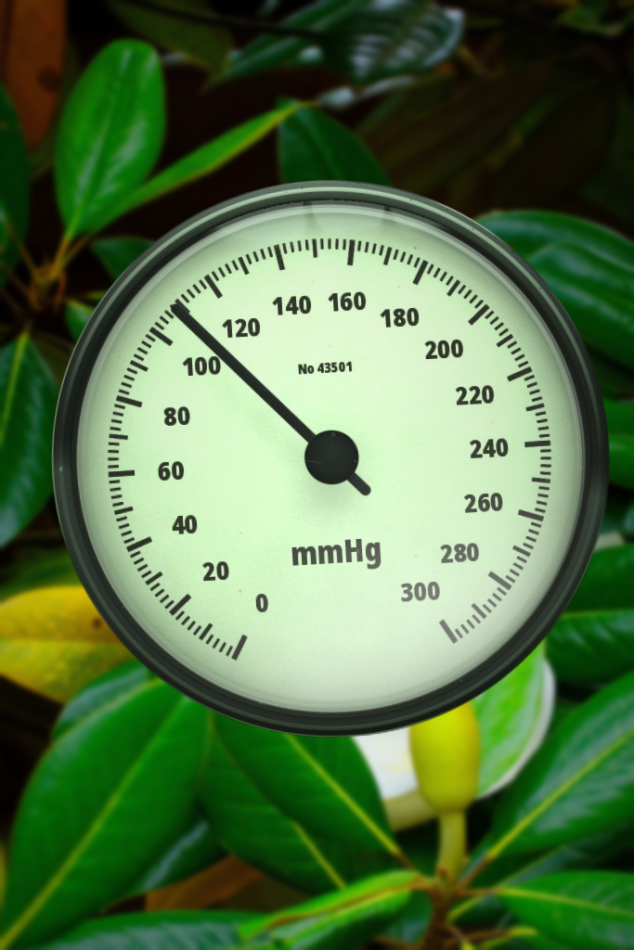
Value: 108 mmHg
